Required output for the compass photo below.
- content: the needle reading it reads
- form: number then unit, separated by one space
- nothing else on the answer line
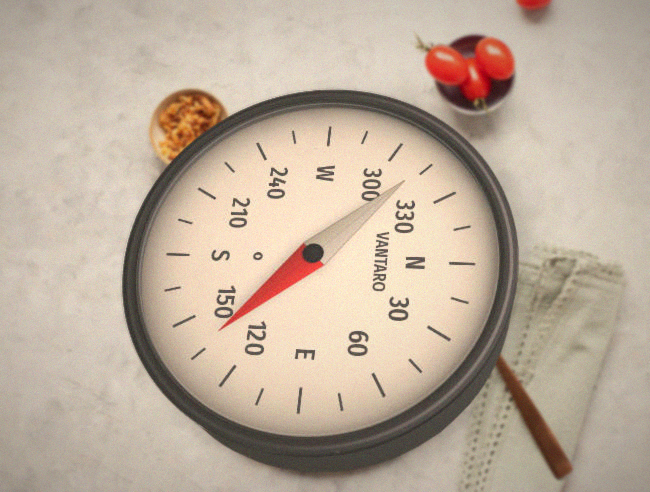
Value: 135 °
